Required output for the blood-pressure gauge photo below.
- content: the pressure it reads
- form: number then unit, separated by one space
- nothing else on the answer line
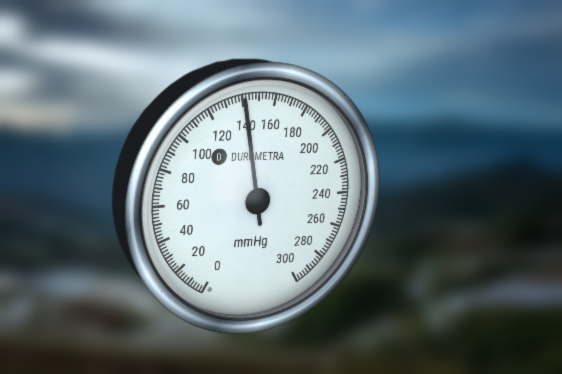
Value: 140 mmHg
